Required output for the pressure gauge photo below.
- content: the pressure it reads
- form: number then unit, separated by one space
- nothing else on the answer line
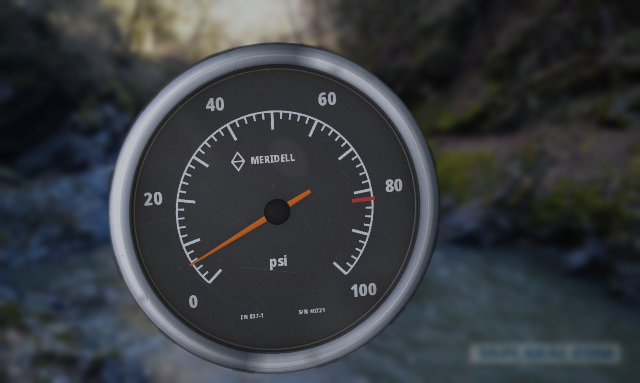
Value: 6 psi
